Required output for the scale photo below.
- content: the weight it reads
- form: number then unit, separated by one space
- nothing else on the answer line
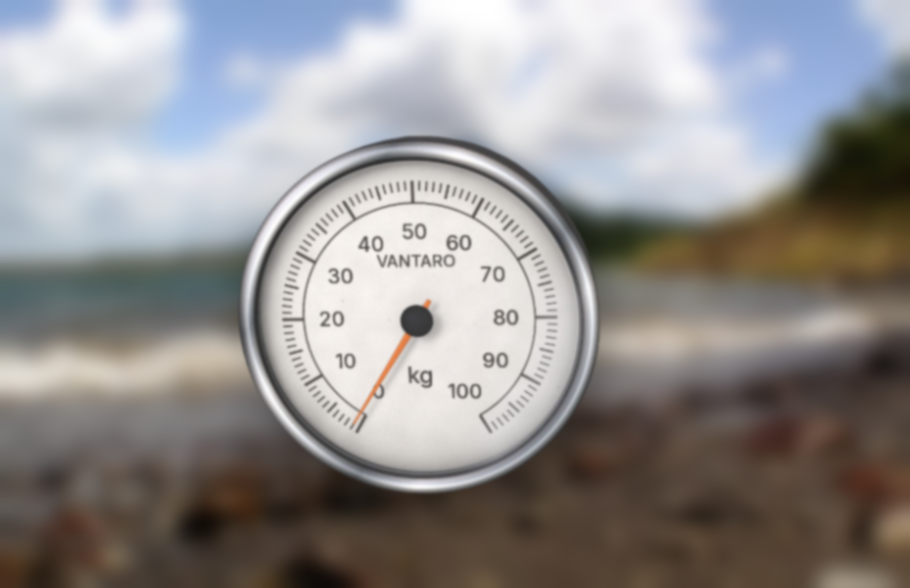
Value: 1 kg
